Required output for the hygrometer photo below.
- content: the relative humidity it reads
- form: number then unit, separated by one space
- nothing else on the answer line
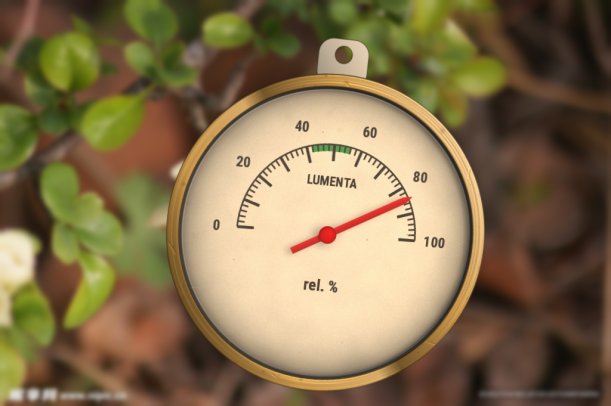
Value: 84 %
